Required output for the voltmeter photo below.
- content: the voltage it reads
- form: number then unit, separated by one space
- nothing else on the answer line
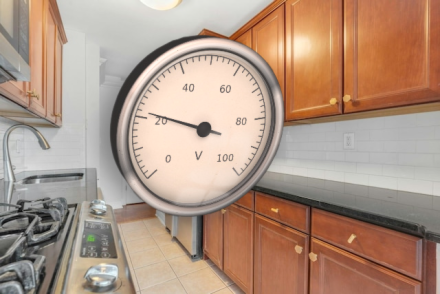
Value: 22 V
